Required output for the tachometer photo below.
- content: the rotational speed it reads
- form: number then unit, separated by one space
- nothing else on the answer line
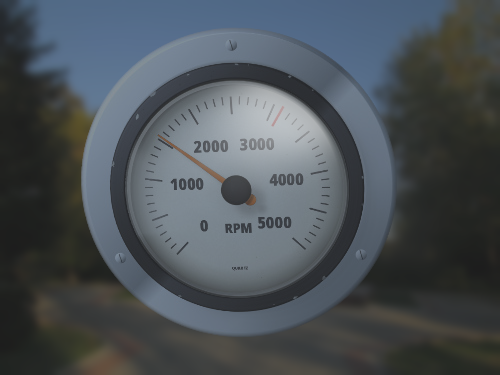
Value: 1550 rpm
